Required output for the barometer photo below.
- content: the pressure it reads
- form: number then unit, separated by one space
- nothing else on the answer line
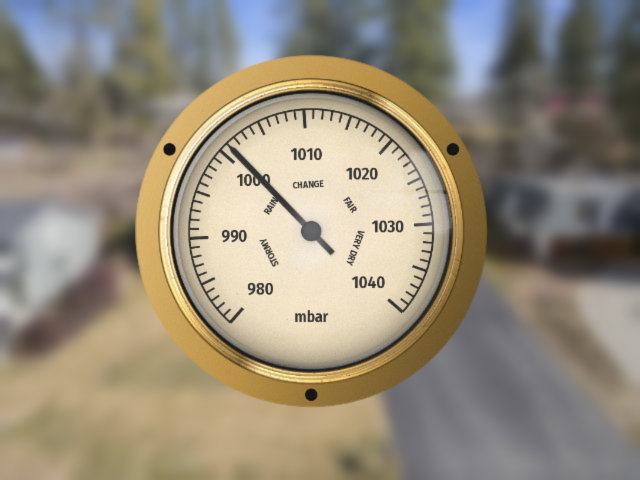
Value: 1001 mbar
